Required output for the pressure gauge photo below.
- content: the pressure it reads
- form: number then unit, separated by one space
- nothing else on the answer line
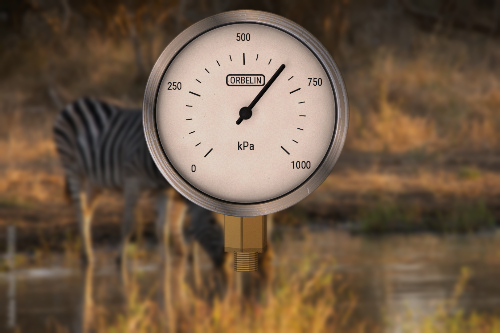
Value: 650 kPa
